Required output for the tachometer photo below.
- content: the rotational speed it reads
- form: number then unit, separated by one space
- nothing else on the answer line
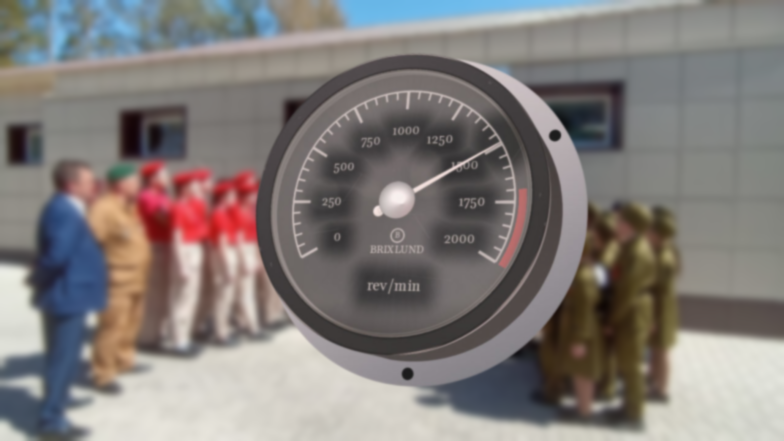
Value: 1500 rpm
